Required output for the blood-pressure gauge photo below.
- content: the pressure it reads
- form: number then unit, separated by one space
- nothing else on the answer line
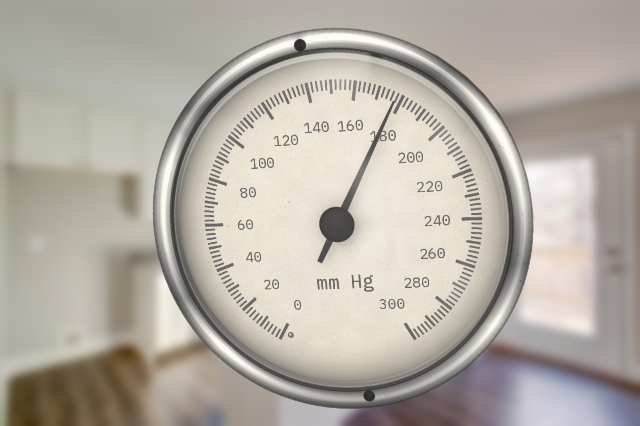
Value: 178 mmHg
